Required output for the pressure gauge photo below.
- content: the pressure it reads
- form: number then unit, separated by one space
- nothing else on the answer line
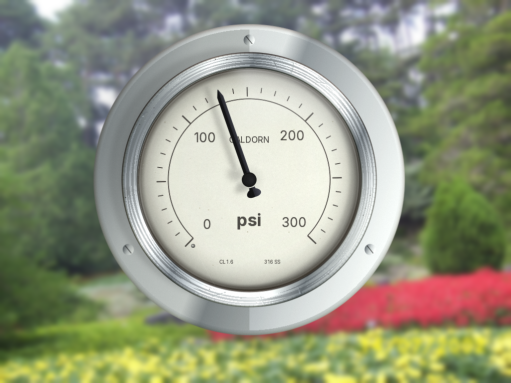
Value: 130 psi
